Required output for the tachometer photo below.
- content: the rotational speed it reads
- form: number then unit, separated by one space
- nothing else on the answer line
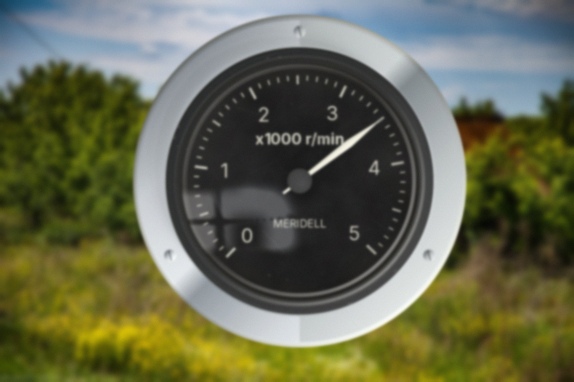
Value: 3500 rpm
